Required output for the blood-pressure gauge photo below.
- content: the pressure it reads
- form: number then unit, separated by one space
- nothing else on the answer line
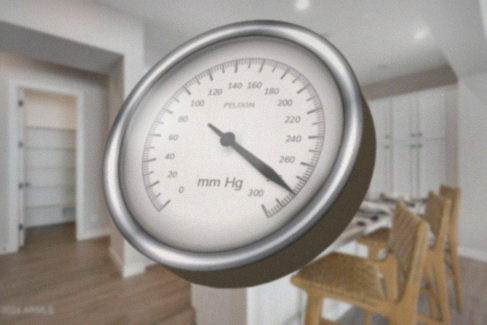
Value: 280 mmHg
